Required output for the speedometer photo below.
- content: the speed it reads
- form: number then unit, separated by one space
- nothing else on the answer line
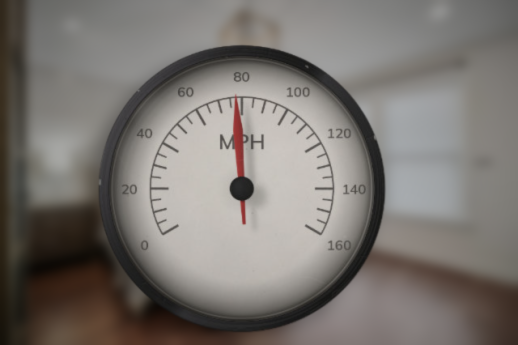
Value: 77.5 mph
